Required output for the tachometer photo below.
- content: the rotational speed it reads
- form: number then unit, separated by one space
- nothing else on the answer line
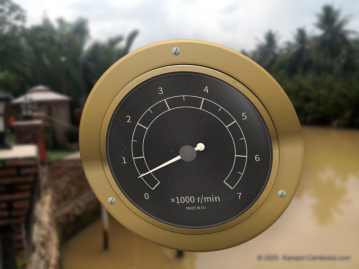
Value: 500 rpm
